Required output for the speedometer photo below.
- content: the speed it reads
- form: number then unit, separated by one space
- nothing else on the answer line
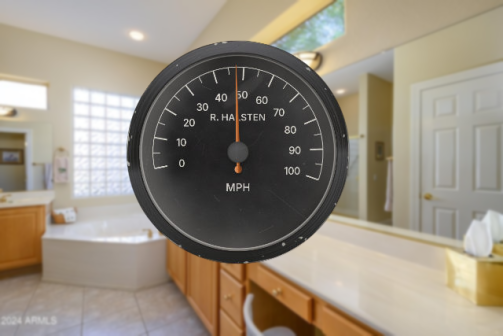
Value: 47.5 mph
